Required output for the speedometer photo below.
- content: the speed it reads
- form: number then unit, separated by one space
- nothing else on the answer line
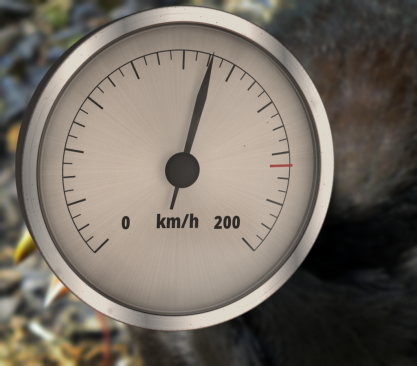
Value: 110 km/h
